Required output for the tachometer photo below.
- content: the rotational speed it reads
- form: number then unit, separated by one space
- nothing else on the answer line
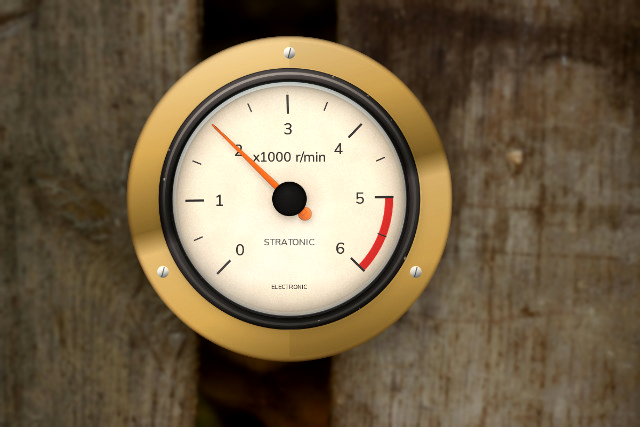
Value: 2000 rpm
